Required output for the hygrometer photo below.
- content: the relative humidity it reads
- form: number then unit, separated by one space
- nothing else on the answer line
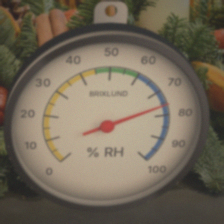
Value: 75 %
